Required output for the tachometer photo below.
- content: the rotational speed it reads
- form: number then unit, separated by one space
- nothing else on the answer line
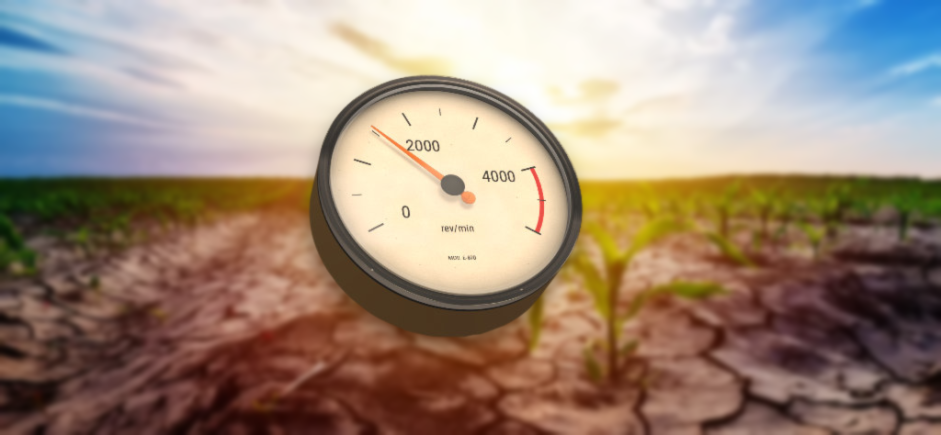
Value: 1500 rpm
